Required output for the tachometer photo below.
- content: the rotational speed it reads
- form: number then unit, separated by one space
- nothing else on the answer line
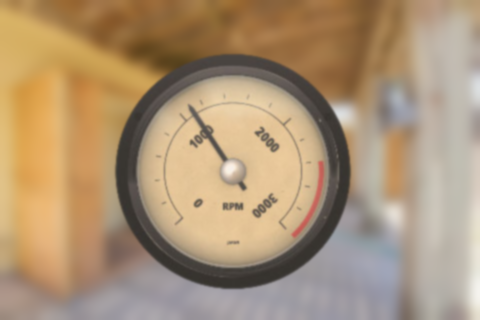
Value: 1100 rpm
